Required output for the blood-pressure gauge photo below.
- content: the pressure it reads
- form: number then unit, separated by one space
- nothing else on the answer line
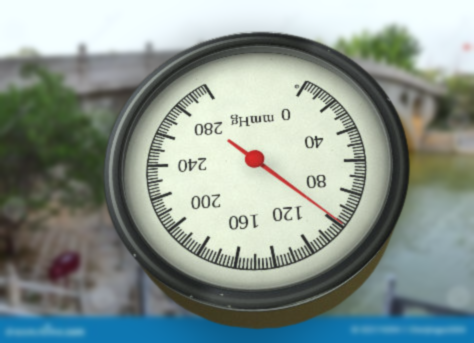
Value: 100 mmHg
